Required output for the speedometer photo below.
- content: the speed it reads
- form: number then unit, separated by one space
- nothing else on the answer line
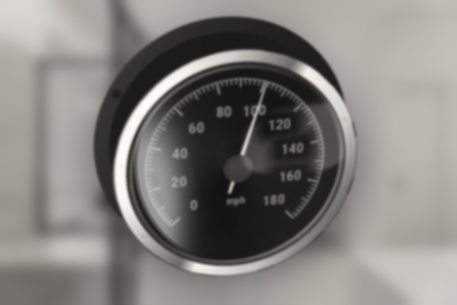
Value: 100 mph
